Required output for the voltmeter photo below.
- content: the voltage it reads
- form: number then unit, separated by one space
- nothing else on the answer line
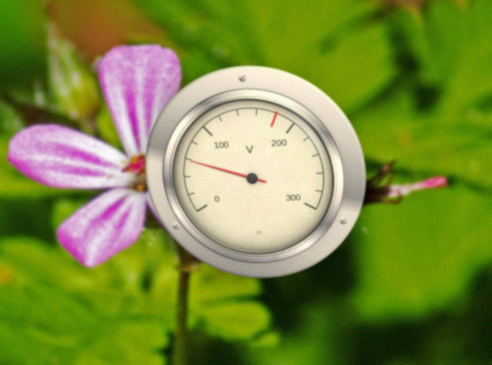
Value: 60 V
